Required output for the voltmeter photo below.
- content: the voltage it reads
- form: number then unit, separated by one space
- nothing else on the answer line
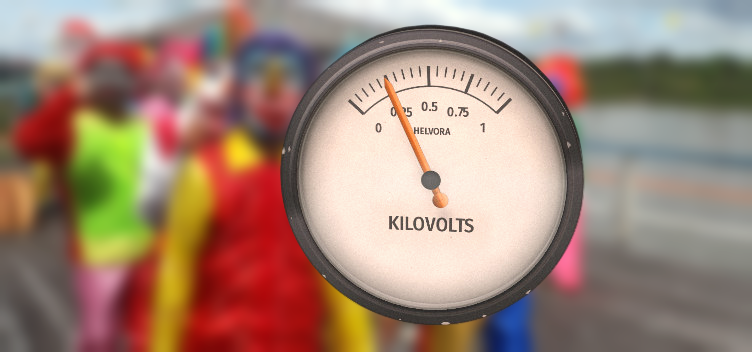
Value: 0.25 kV
